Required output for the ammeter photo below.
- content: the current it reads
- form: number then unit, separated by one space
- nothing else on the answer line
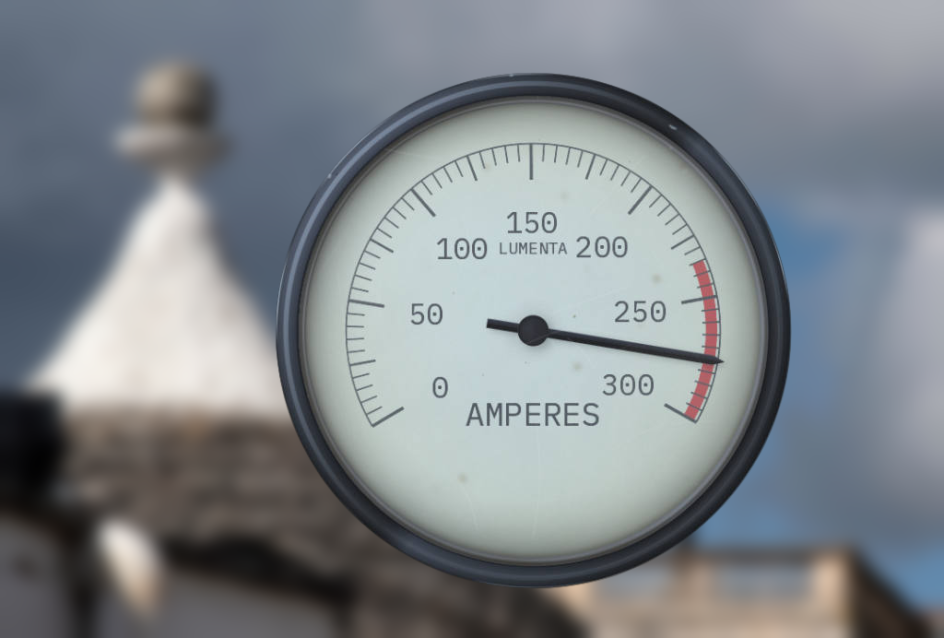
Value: 275 A
